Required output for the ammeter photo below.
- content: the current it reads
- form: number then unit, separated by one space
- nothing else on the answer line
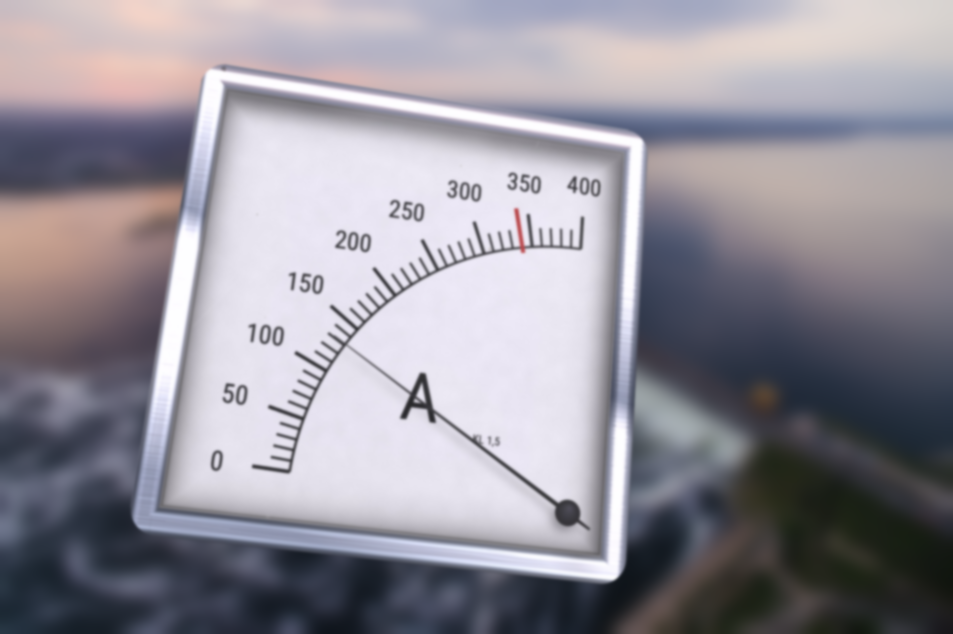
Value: 130 A
